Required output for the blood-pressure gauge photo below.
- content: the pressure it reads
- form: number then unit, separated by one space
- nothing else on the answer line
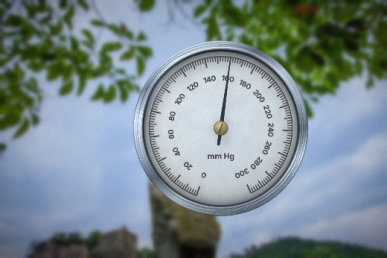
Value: 160 mmHg
